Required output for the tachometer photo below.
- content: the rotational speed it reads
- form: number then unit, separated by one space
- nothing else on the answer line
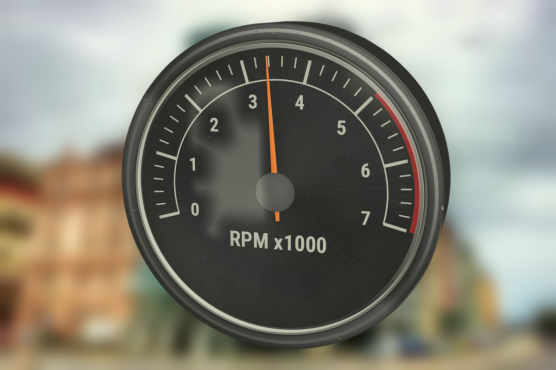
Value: 3400 rpm
